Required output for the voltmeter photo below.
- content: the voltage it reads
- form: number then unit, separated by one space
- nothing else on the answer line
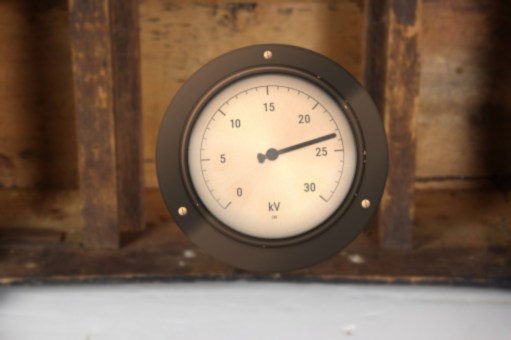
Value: 23.5 kV
